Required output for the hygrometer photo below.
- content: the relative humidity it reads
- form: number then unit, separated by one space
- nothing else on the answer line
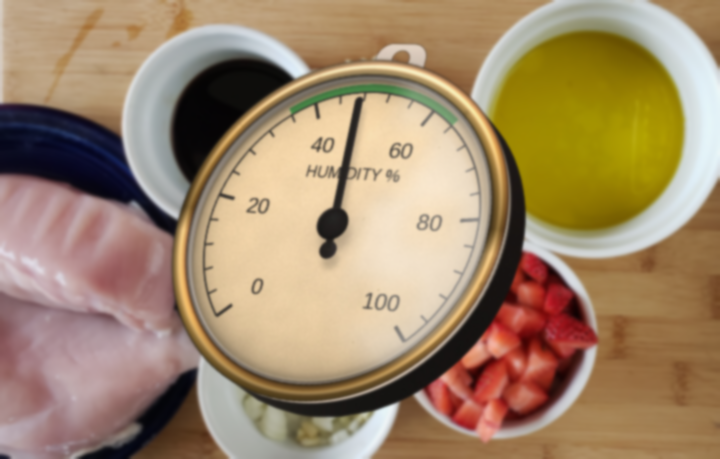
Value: 48 %
